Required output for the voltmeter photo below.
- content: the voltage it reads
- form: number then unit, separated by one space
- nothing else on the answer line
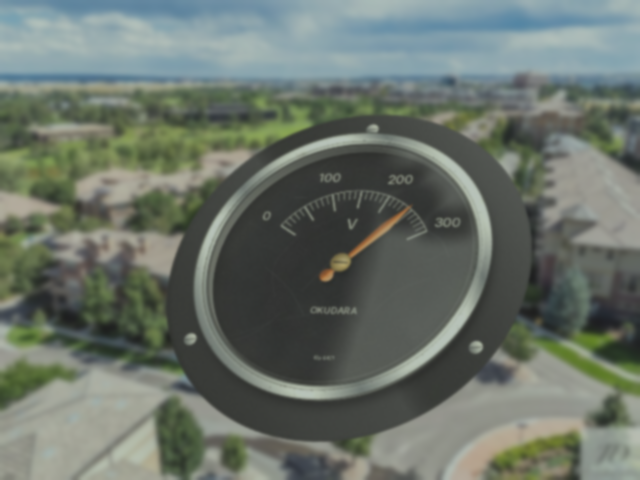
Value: 250 V
